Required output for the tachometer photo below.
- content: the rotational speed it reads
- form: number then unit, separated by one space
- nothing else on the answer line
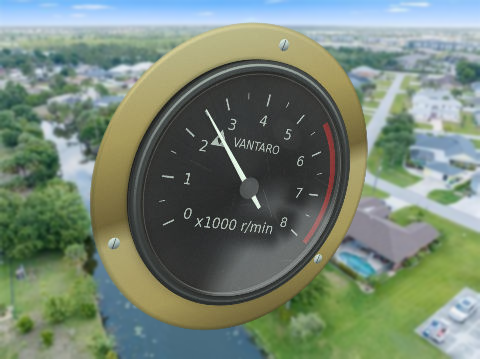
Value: 2500 rpm
